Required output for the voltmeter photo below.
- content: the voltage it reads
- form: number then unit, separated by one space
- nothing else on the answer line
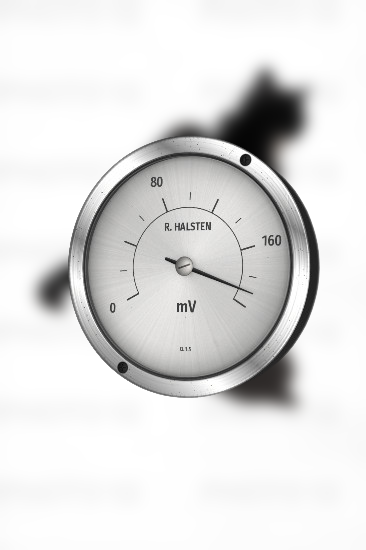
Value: 190 mV
